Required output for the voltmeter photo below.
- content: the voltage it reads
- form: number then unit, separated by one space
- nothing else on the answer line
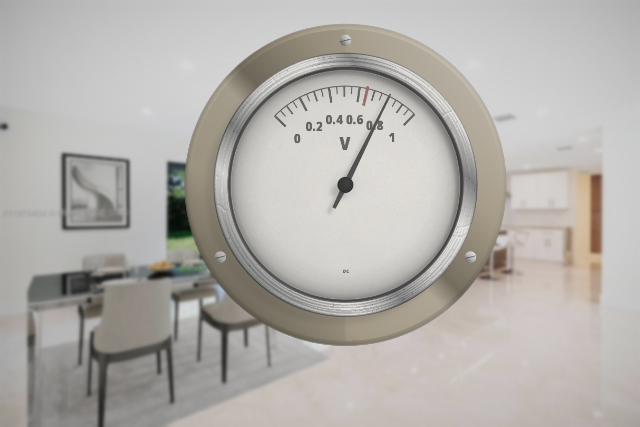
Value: 0.8 V
